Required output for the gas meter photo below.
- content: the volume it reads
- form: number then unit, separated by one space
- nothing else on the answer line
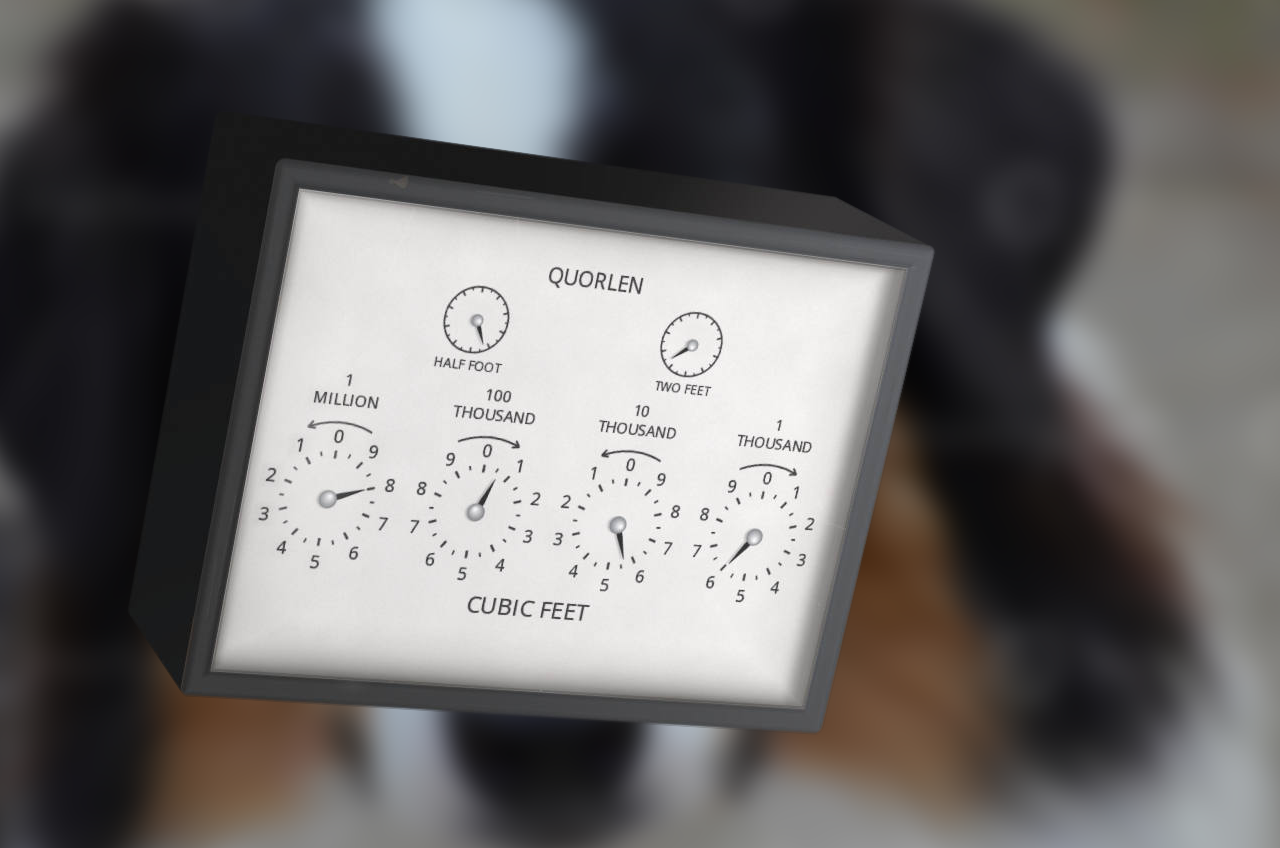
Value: 805600 ft³
